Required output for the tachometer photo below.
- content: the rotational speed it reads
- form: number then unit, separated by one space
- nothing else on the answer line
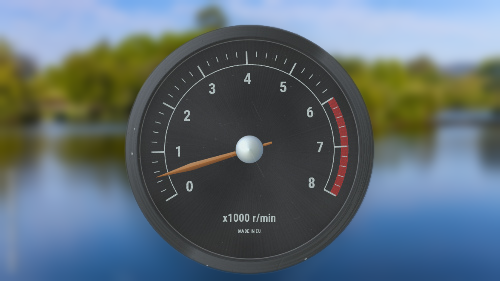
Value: 500 rpm
